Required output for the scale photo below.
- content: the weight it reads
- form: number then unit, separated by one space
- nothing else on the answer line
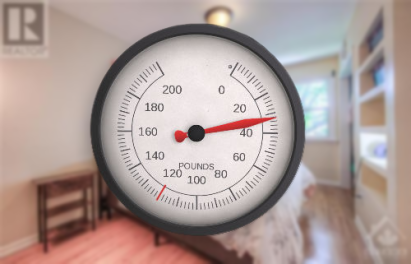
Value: 32 lb
